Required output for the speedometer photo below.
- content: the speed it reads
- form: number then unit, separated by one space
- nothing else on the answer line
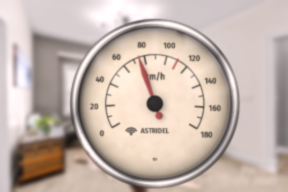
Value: 75 km/h
